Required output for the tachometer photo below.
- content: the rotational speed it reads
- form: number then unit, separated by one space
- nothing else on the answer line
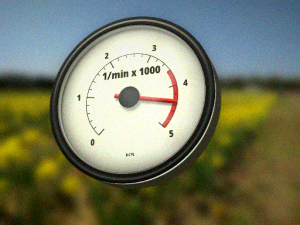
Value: 4400 rpm
